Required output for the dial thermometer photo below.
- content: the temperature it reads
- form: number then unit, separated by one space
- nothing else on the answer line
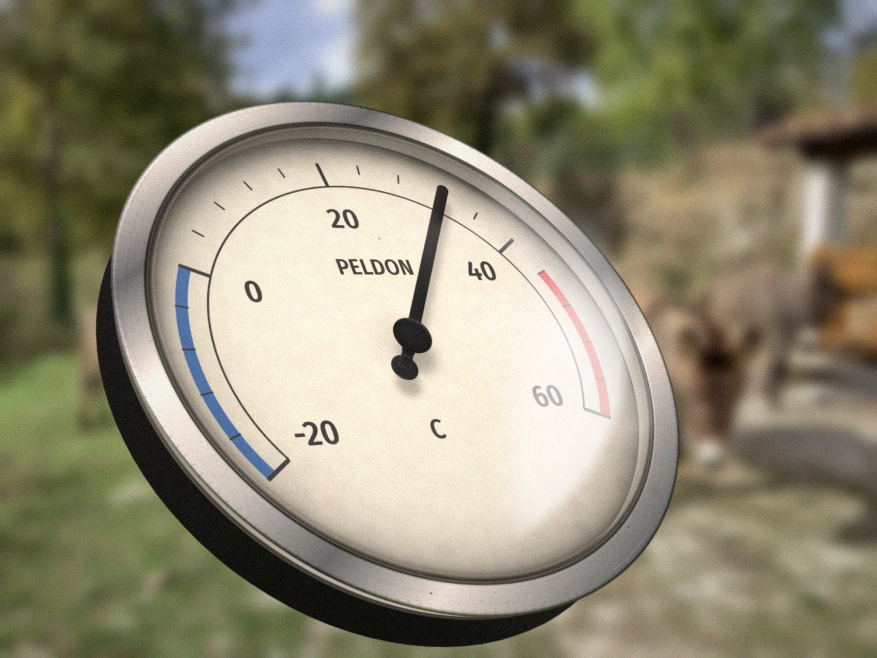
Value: 32 °C
